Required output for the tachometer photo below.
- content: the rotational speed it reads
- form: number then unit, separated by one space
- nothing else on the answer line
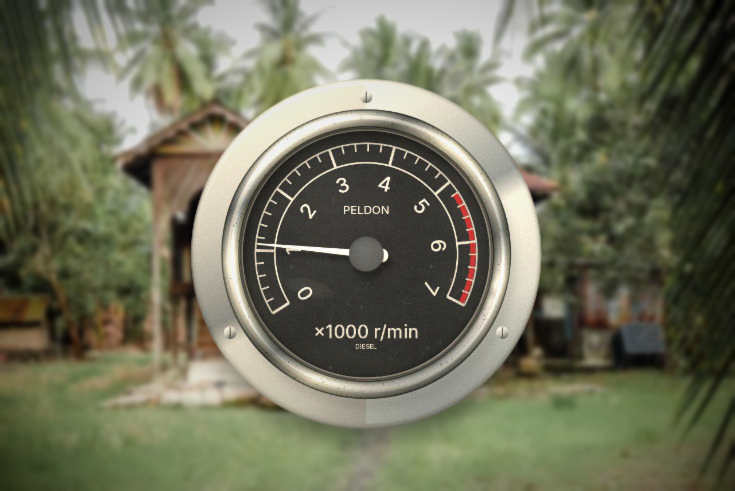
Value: 1100 rpm
